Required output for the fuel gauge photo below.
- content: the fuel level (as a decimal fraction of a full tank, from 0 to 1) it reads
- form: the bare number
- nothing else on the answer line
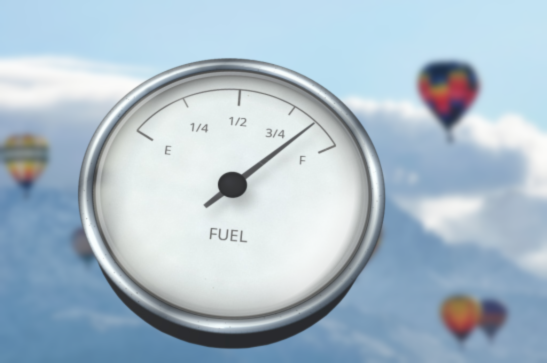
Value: 0.875
